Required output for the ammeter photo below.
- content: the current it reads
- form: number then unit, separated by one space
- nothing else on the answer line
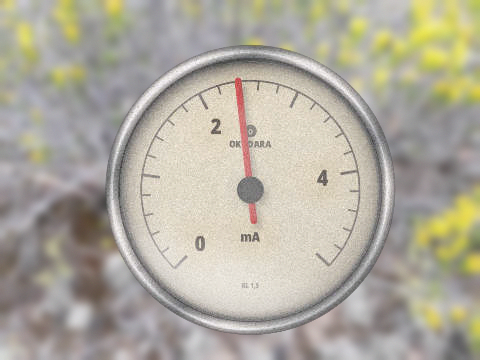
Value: 2.4 mA
